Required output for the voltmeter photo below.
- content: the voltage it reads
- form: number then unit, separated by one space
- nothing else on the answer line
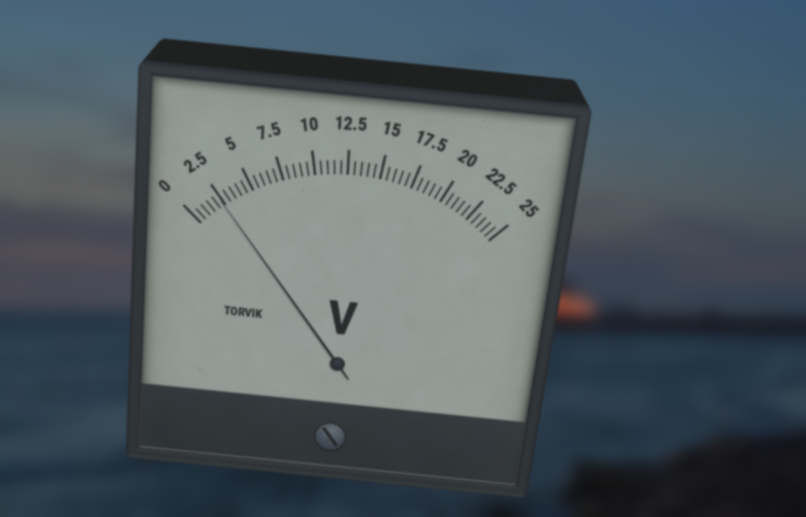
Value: 2.5 V
